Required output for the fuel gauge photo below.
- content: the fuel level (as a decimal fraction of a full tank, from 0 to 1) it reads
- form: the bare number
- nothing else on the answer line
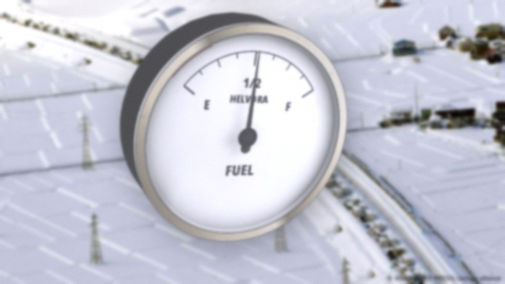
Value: 0.5
